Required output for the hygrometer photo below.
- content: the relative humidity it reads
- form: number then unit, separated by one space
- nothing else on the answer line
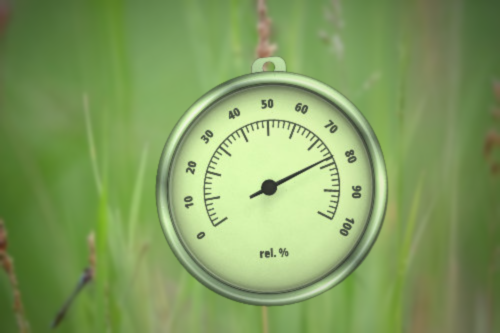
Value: 78 %
